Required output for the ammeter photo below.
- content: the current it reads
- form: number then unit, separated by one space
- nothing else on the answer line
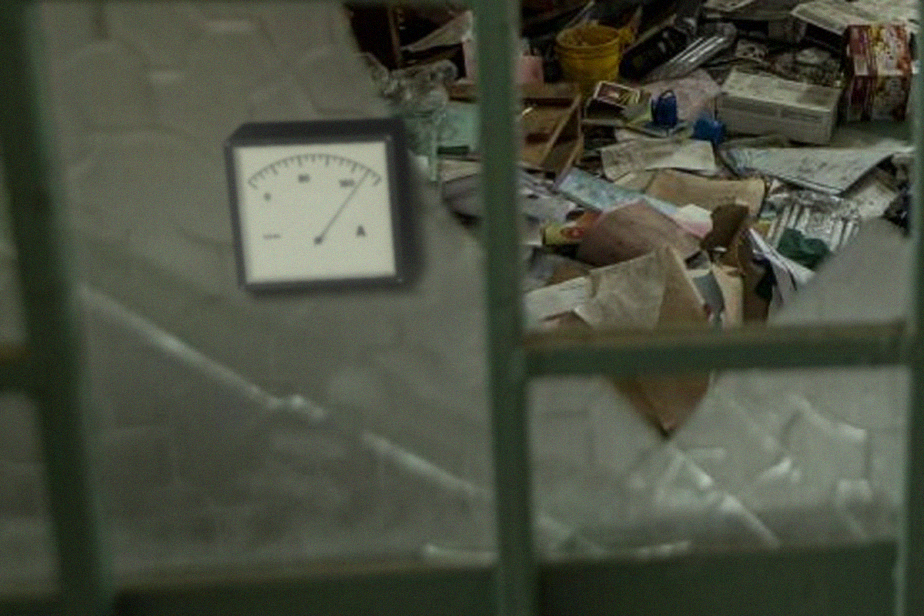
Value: 180 A
